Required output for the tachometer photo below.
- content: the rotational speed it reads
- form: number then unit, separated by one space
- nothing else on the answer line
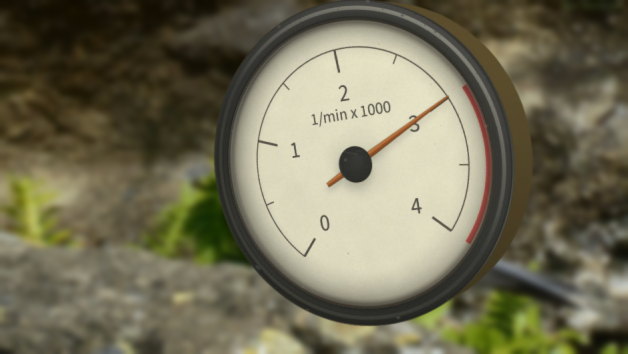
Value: 3000 rpm
